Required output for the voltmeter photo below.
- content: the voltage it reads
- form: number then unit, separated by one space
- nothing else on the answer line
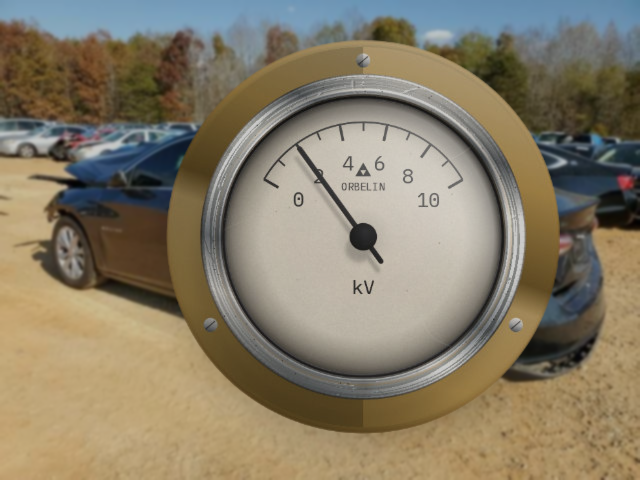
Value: 2 kV
